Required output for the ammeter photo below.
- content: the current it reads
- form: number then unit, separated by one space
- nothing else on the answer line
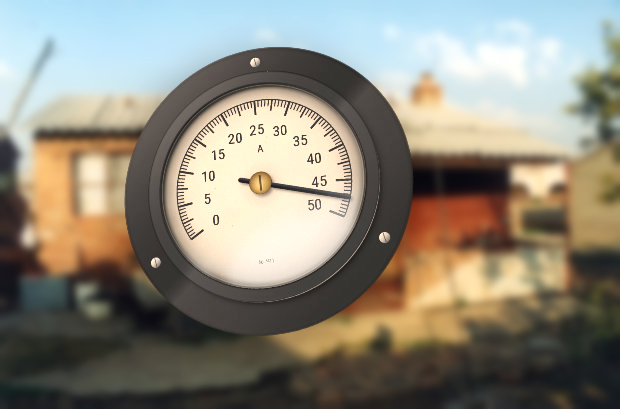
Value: 47.5 A
